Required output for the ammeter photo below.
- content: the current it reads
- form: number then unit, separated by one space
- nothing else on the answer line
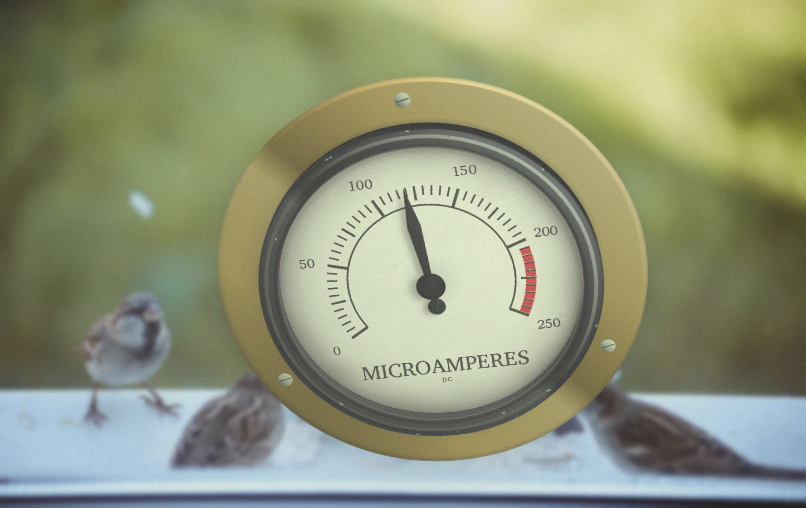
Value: 120 µA
